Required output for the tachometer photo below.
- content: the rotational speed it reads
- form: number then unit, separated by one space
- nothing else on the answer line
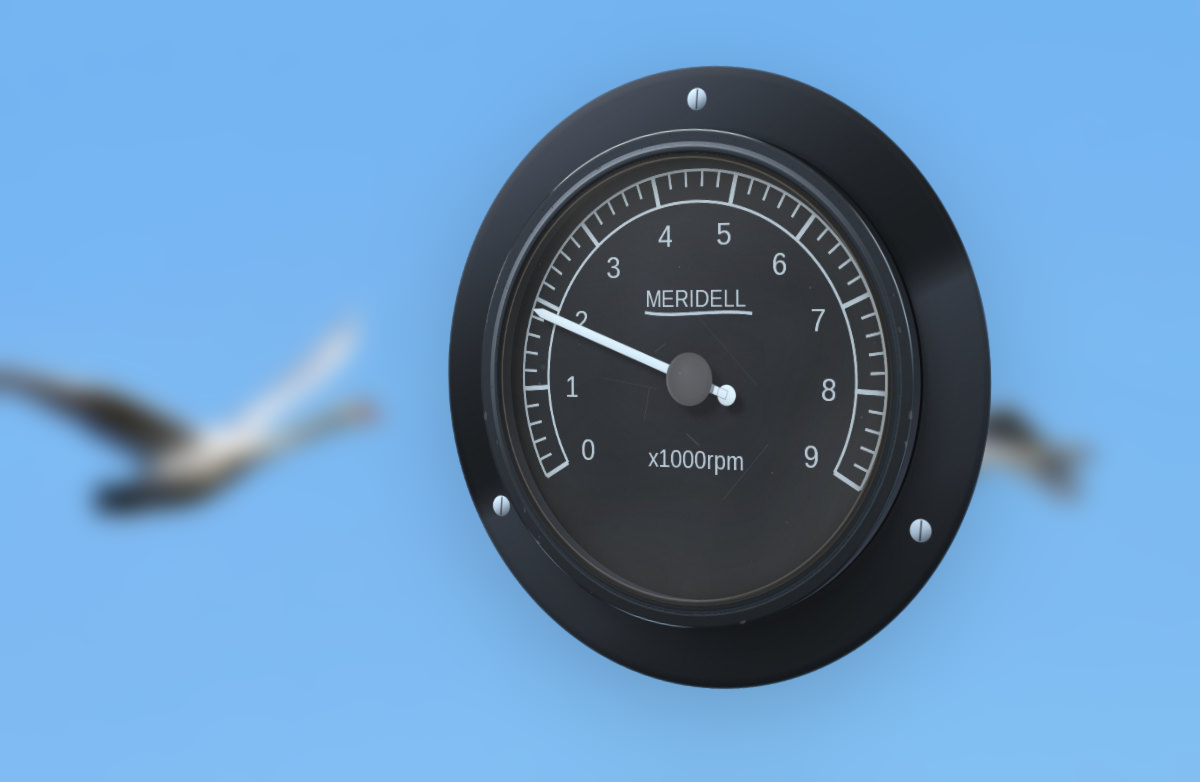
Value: 1900 rpm
